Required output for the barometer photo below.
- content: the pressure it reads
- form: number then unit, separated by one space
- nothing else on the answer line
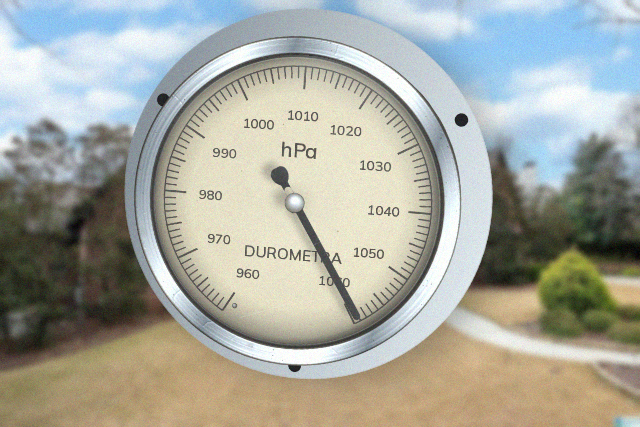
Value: 1059 hPa
